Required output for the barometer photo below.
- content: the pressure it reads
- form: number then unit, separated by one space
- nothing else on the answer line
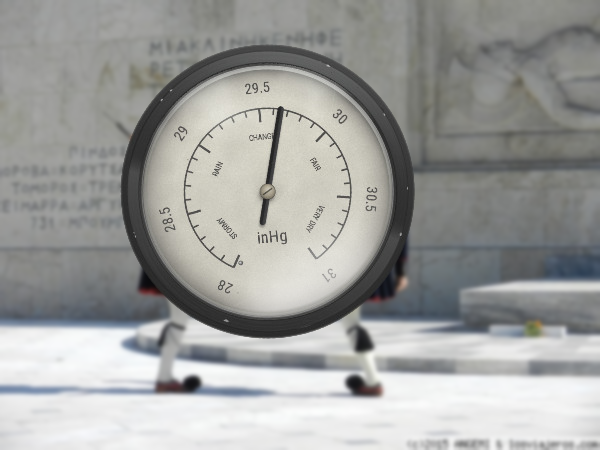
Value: 29.65 inHg
